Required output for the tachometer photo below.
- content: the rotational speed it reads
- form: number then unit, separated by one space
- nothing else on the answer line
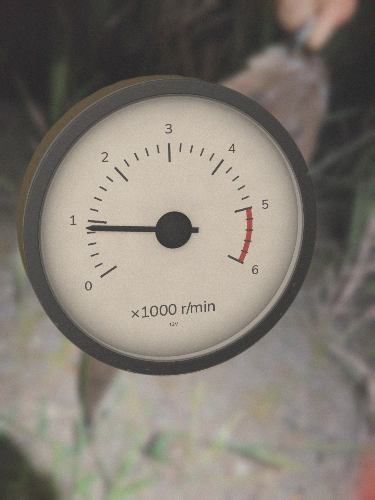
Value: 900 rpm
